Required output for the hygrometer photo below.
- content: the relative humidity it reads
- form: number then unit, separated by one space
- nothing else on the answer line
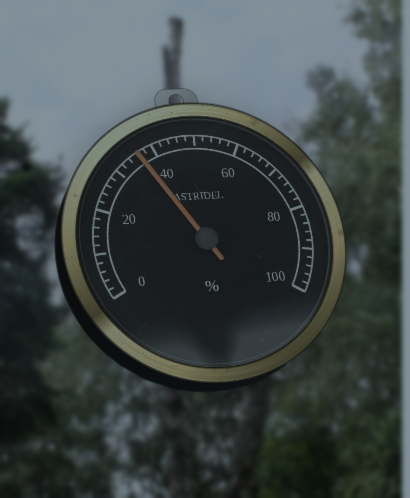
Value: 36 %
